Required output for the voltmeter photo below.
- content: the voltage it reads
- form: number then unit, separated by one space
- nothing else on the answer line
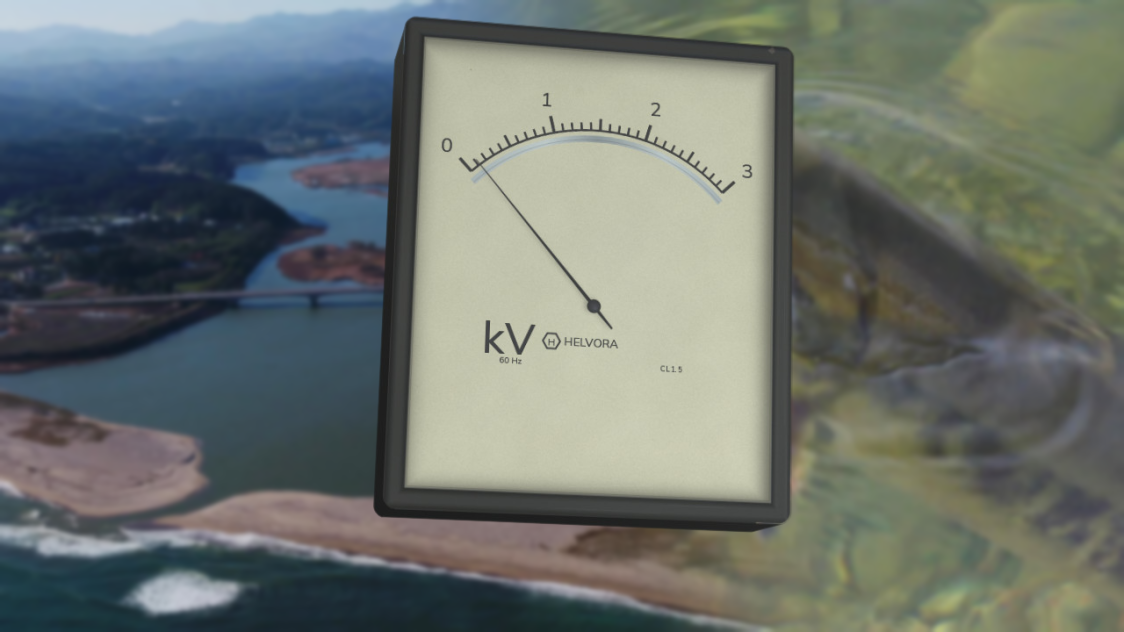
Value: 0.1 kV
